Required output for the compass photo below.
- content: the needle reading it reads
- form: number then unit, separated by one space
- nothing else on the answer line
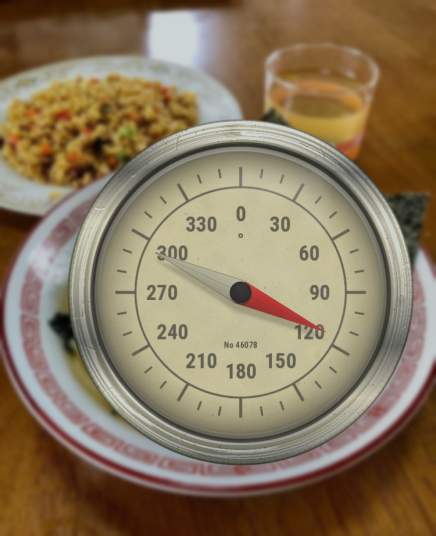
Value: 115 °
